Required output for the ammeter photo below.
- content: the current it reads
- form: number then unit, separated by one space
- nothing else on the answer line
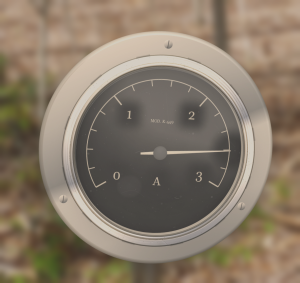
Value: 2.6 A
